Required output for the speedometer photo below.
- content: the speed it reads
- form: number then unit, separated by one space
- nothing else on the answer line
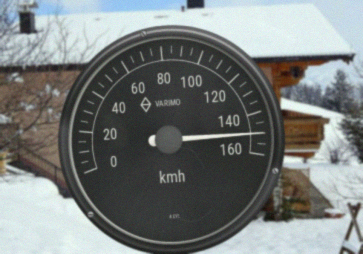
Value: 150 km/h
